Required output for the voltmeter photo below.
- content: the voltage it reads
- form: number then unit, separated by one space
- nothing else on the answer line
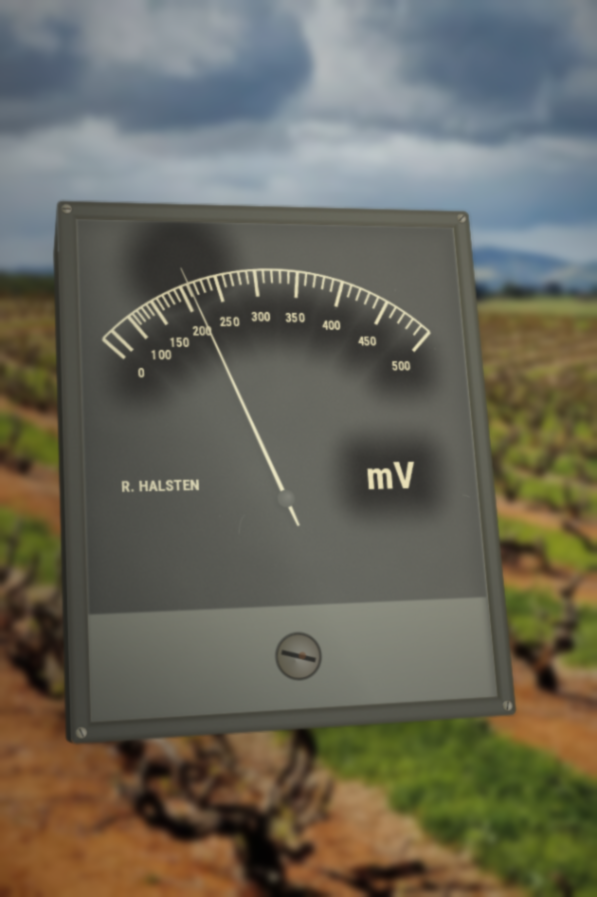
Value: 210 mV
